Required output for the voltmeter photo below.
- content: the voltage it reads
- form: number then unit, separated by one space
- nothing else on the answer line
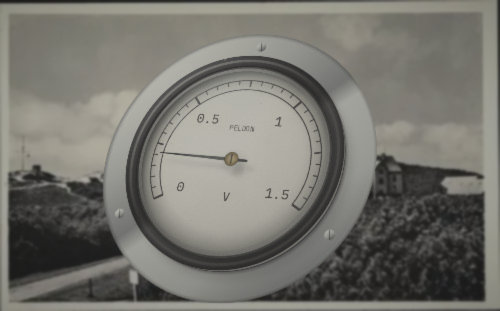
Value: 0.2 V
